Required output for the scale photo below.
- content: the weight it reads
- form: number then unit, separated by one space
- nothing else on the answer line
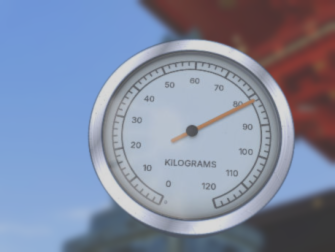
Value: 82 kg
